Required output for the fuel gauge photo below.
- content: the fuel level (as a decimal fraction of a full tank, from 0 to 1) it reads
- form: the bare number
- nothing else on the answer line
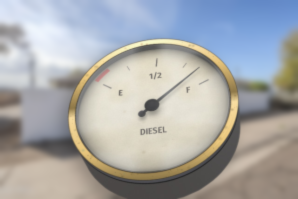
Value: 0.875
